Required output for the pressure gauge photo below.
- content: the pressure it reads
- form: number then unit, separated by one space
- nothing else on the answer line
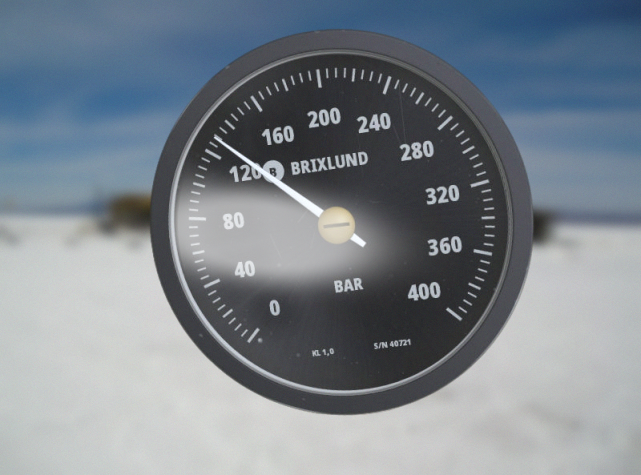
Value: 130 bar
